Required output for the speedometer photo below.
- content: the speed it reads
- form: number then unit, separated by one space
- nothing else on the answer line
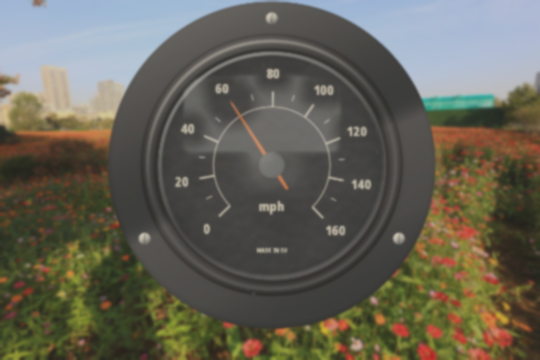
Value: 60 mph
